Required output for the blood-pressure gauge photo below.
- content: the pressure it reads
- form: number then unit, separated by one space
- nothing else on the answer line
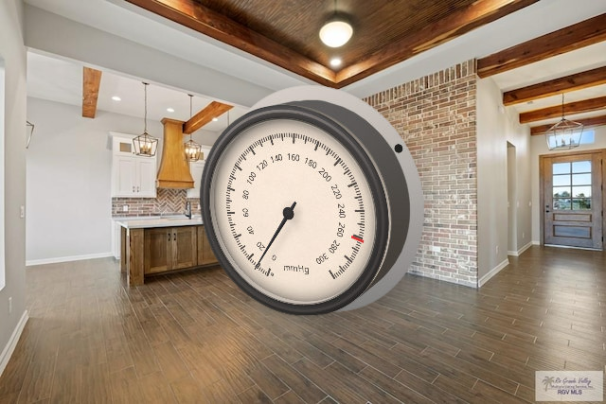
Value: 10 mmHg
